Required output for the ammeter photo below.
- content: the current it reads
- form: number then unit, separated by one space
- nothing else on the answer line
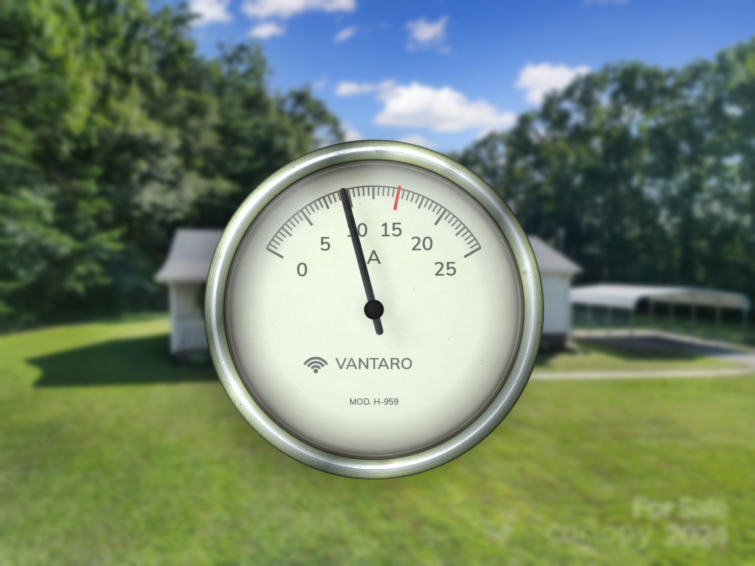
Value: 9.5 A
